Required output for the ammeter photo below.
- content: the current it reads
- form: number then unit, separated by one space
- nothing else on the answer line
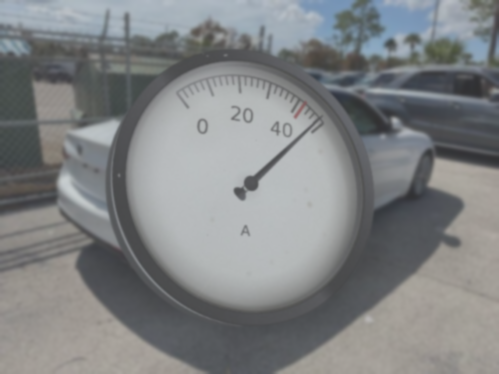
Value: 48 A
